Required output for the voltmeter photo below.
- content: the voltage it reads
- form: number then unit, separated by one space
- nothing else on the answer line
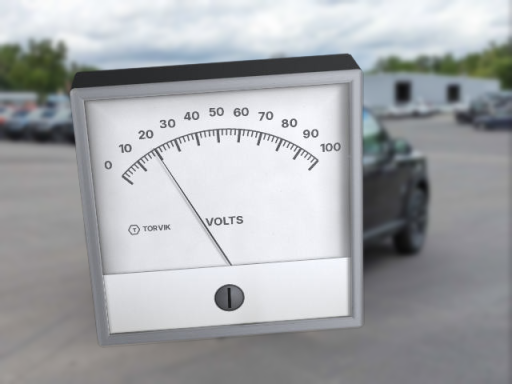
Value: 20 V
